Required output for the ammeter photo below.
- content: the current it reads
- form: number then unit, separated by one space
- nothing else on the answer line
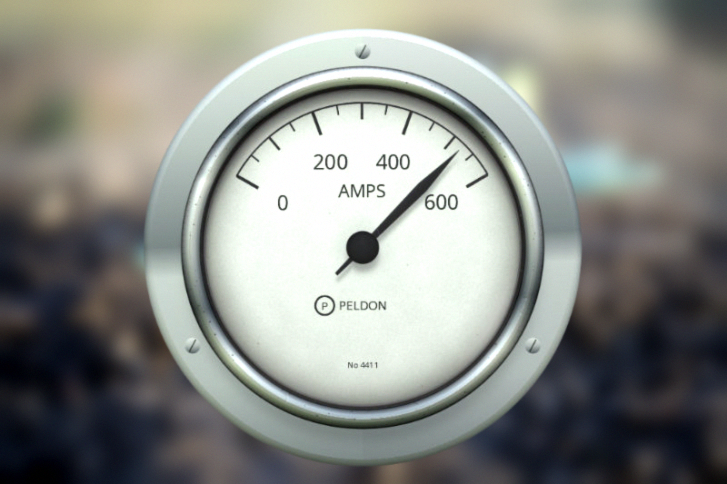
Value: 525 A
